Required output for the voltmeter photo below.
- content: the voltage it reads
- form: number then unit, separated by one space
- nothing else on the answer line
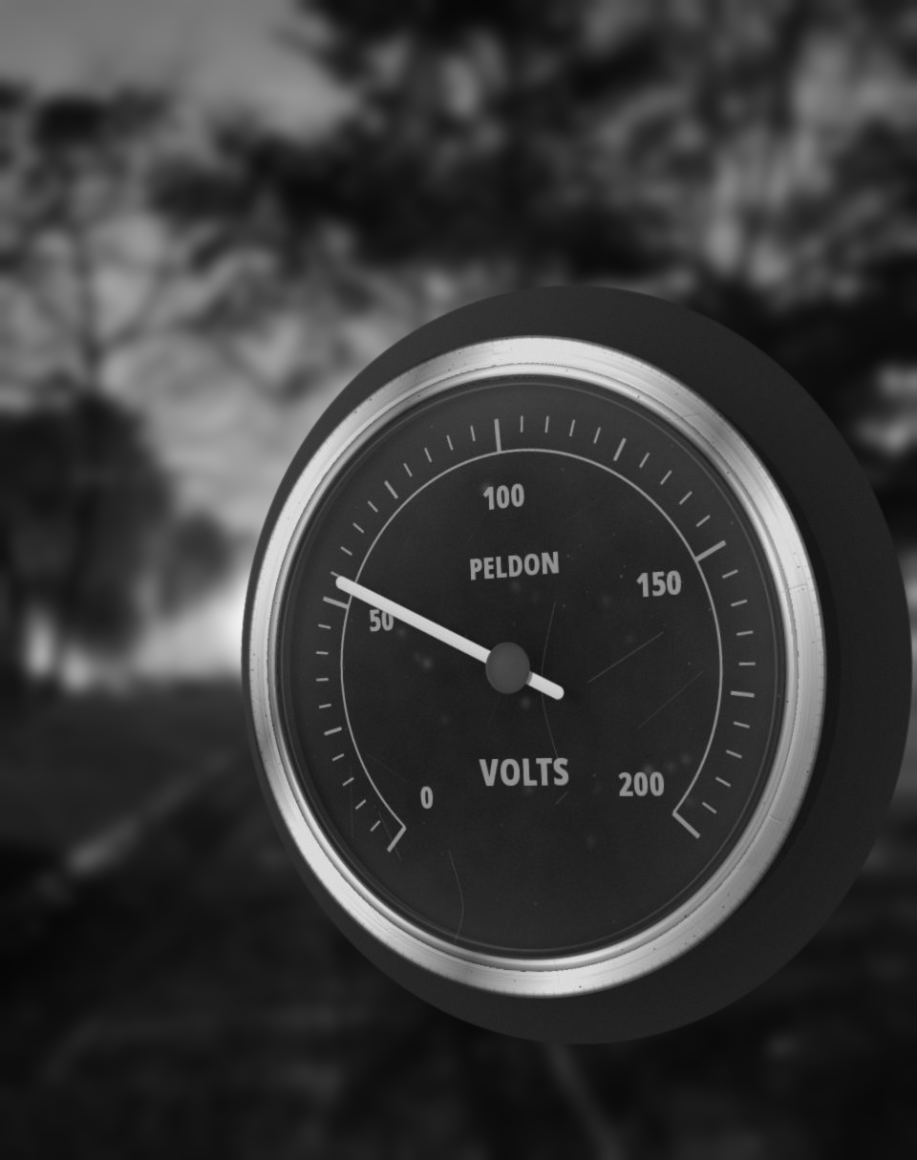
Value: 55 V
